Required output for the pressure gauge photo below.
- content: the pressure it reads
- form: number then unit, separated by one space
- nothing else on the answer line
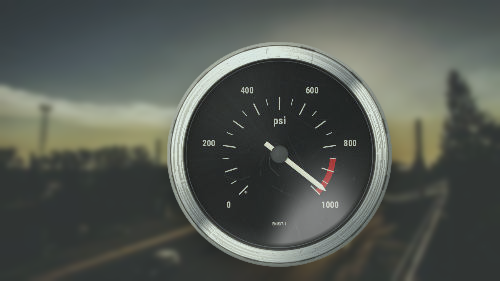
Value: 975 psi
